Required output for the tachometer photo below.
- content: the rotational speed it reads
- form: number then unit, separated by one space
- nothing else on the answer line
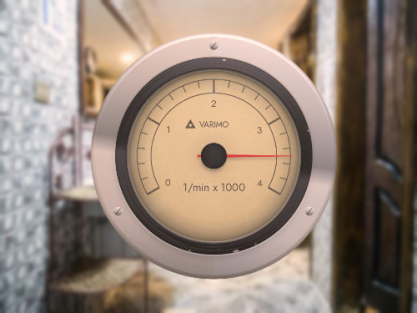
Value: 3500 rpm
